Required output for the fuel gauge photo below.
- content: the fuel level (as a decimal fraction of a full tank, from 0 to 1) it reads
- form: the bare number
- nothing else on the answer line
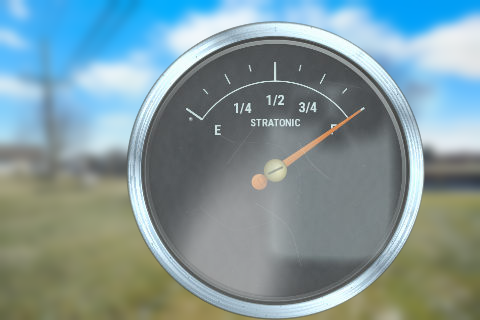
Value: 1
